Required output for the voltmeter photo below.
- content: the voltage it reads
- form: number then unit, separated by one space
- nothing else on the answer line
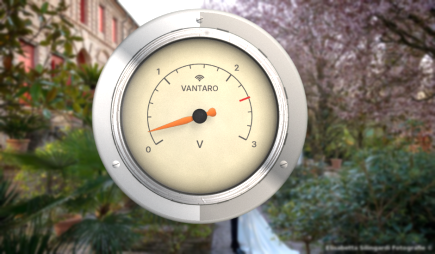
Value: 0.2 V
